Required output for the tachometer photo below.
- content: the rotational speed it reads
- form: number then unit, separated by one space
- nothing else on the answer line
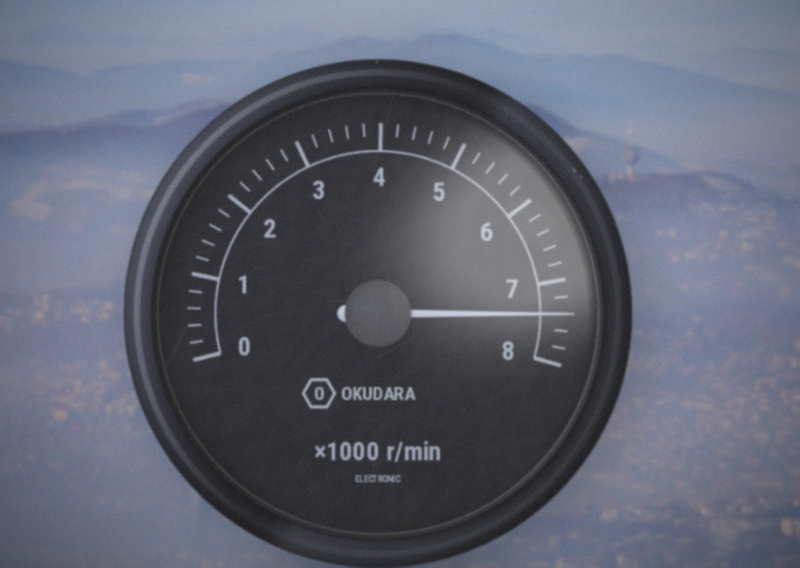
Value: 7400 rpm
